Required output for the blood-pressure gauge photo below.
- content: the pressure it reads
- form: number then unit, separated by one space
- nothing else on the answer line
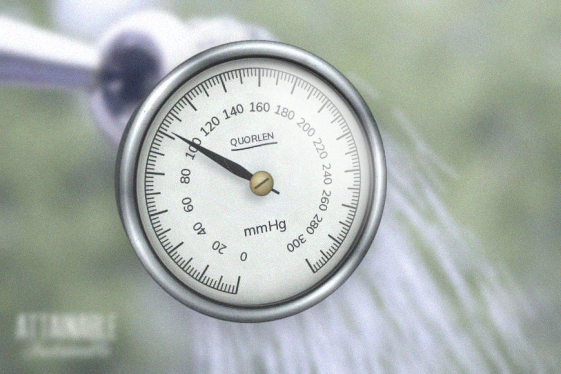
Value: 102 mmHg
